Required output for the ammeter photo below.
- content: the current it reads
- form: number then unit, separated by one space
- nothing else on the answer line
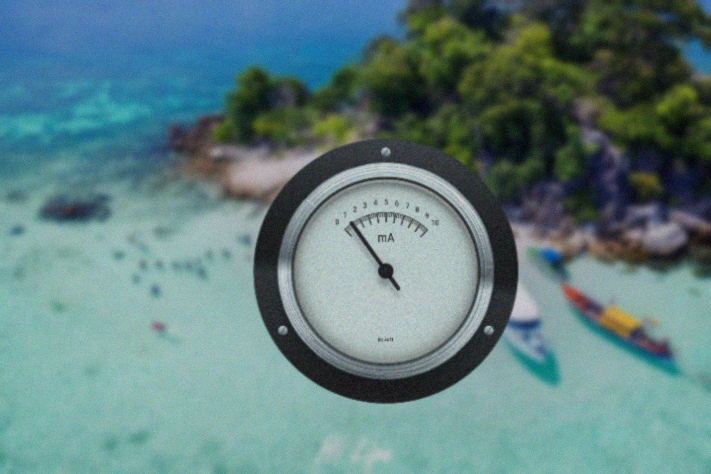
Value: 1 mA
